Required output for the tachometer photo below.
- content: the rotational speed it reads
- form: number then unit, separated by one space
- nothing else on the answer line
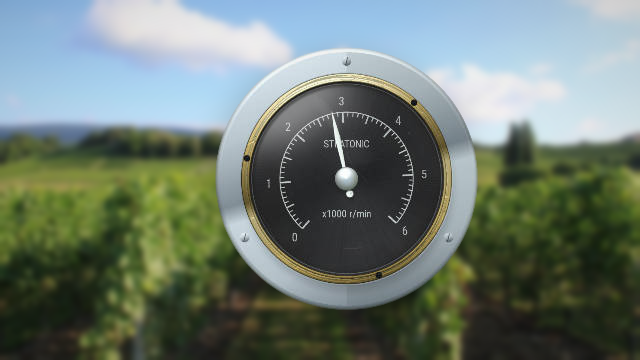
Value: 2800 rpm
